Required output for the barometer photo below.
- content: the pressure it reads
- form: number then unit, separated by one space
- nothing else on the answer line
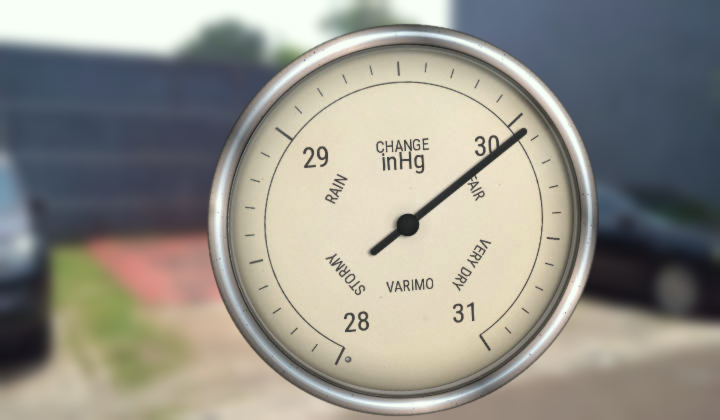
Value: 30.05 inHg
